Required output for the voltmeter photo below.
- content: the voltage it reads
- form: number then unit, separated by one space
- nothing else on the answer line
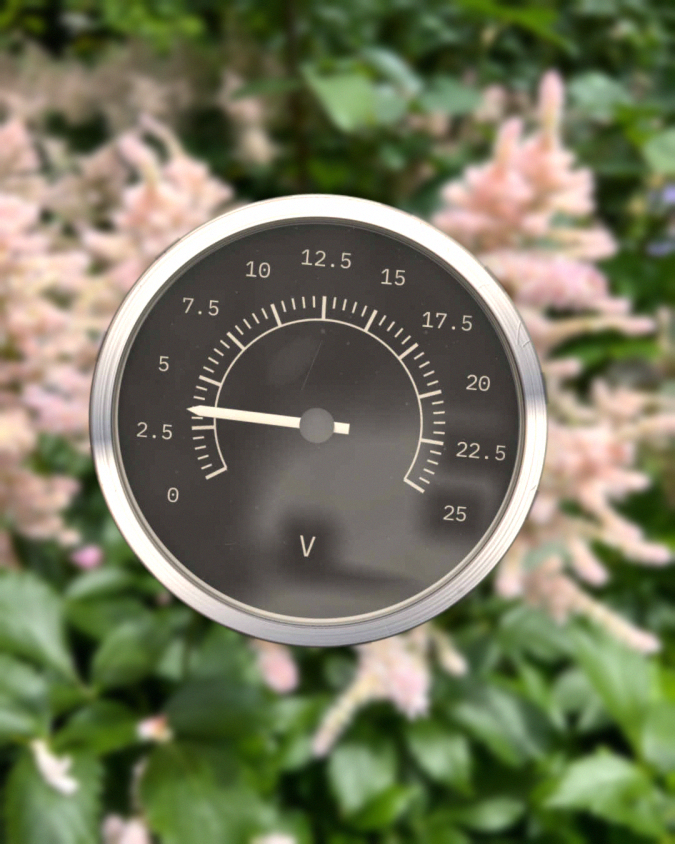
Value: 3.5 V
